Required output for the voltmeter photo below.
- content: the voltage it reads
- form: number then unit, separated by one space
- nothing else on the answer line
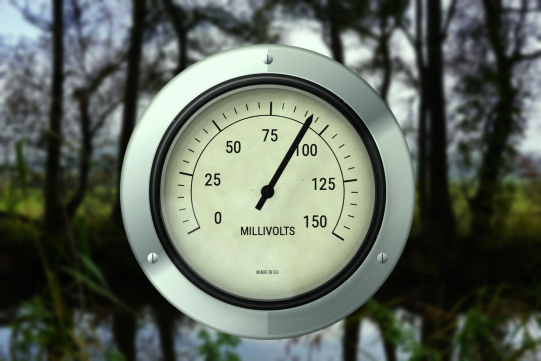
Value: 92.5 mV
